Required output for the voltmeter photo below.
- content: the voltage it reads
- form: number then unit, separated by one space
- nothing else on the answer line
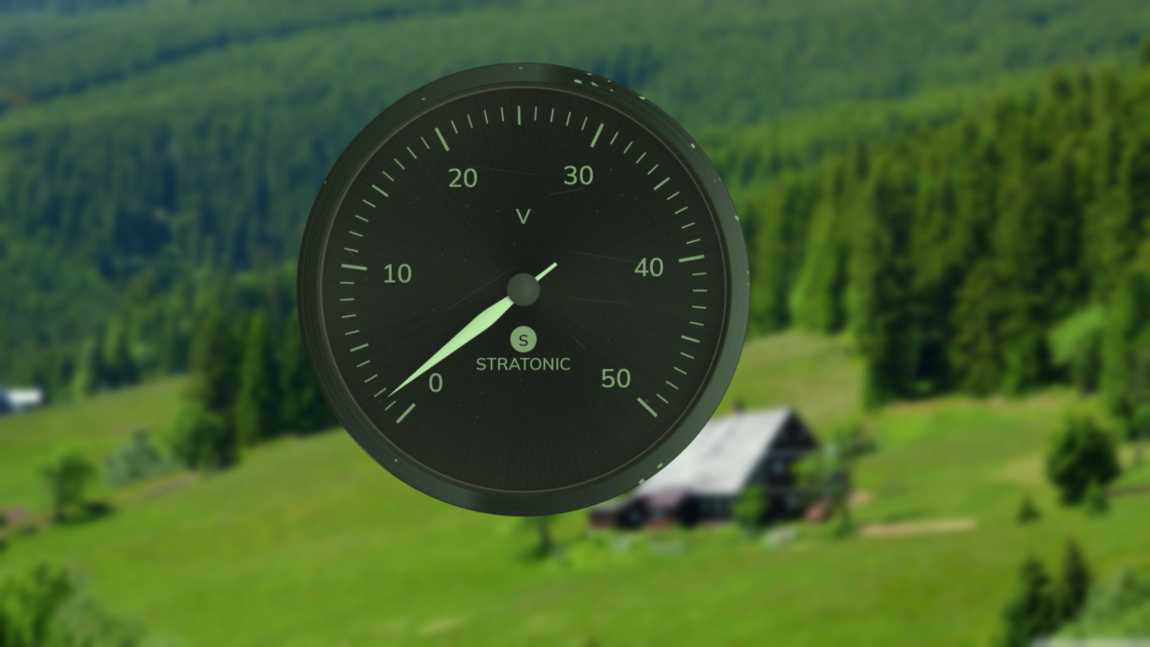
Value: 1.5 V
